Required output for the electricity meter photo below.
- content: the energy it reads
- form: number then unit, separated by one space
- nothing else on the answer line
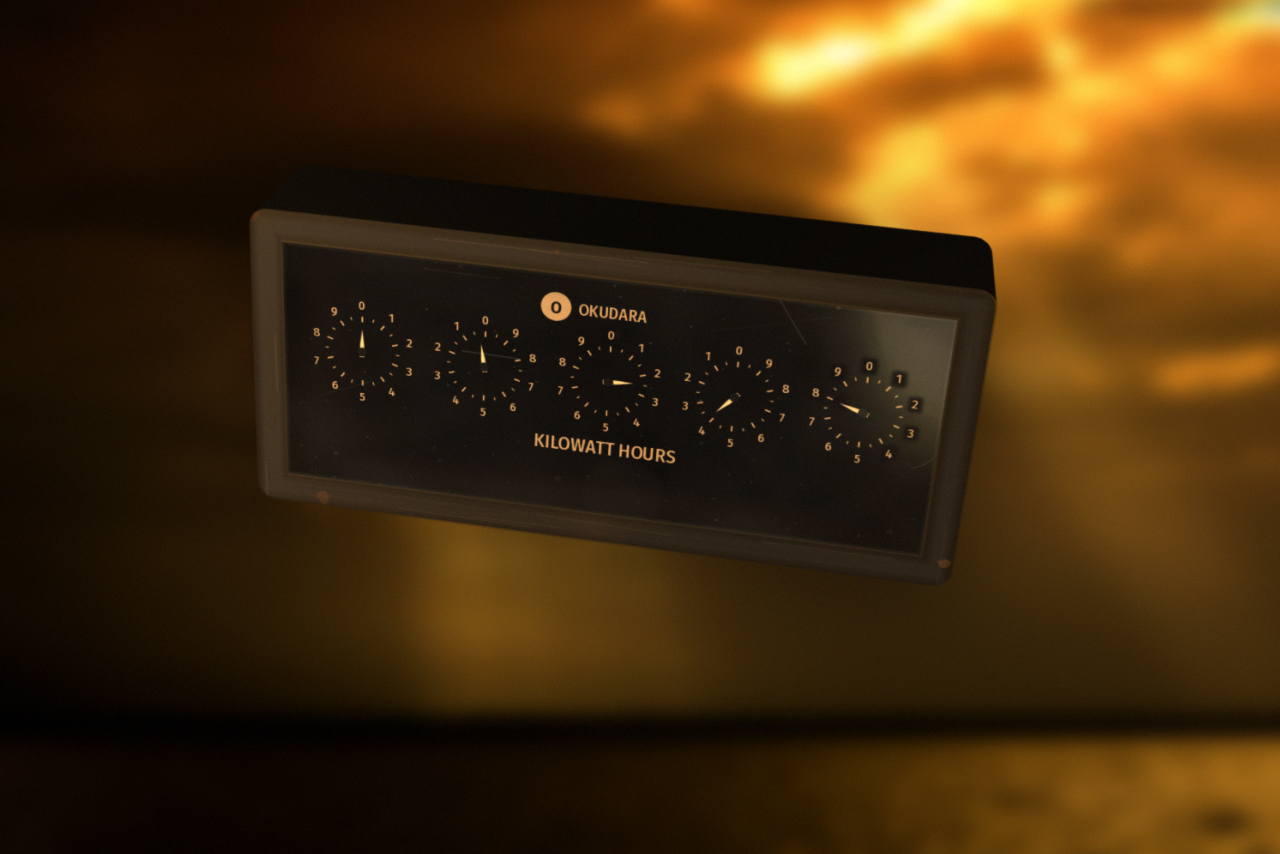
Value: 238 kWh
